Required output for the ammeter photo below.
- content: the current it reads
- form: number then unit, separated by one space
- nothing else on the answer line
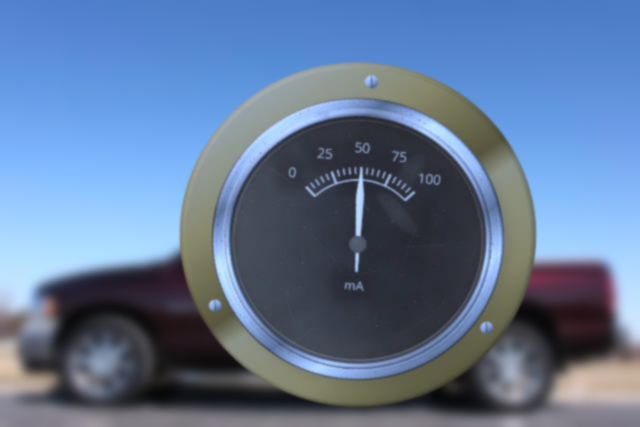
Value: 50 mA
